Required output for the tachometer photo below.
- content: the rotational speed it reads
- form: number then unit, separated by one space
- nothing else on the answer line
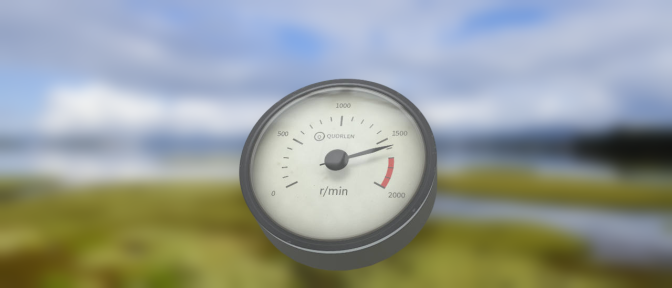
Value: 1600 rpm
